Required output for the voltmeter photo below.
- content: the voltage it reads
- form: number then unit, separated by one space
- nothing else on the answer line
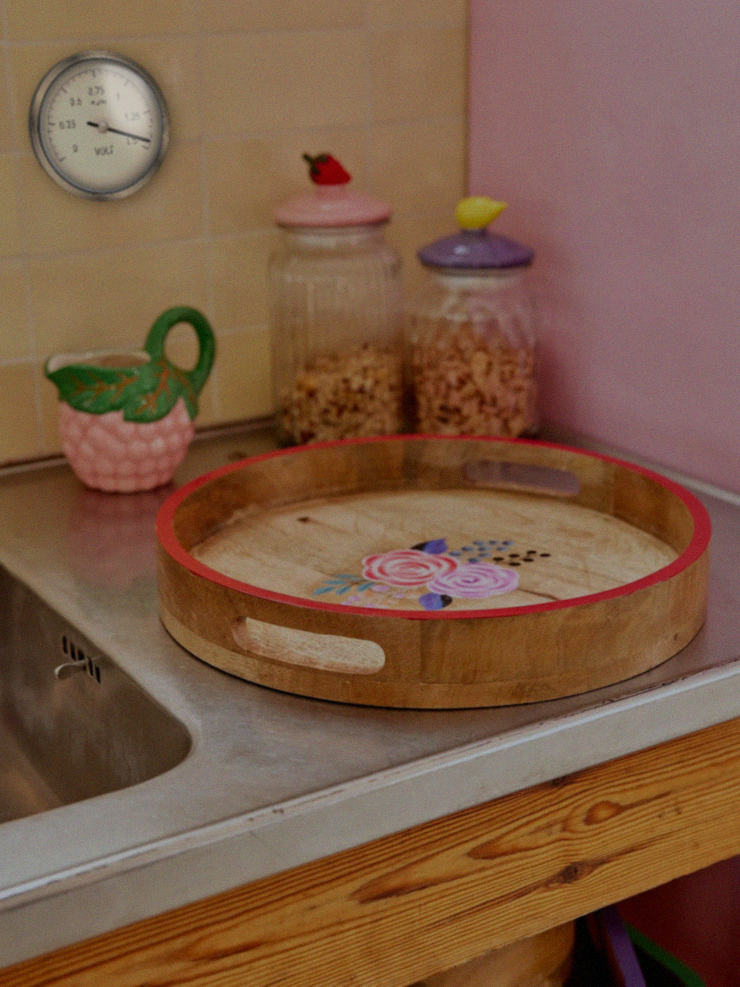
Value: 1.45 V
